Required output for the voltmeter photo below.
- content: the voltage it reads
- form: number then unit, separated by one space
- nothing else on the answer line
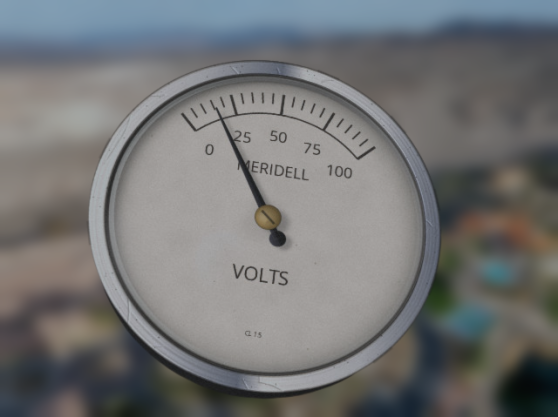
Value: 15 V
